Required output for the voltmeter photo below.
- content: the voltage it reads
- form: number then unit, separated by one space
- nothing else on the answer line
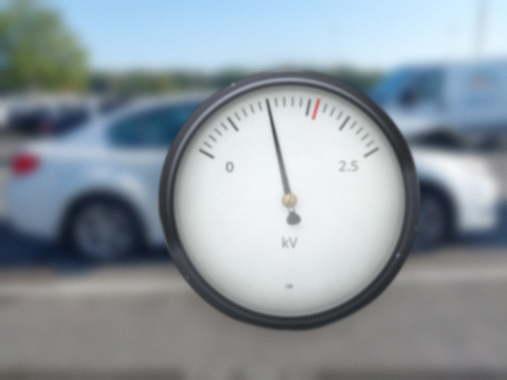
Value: 1 kV
